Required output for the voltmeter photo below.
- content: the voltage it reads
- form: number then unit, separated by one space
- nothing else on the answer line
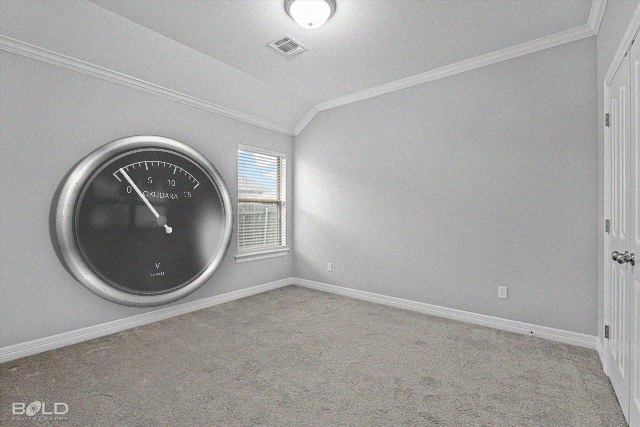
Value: 1 V
